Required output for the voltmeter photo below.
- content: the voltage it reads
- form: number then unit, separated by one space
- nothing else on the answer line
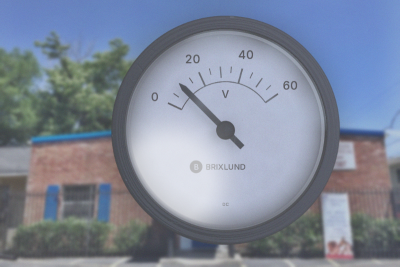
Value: 10 V
